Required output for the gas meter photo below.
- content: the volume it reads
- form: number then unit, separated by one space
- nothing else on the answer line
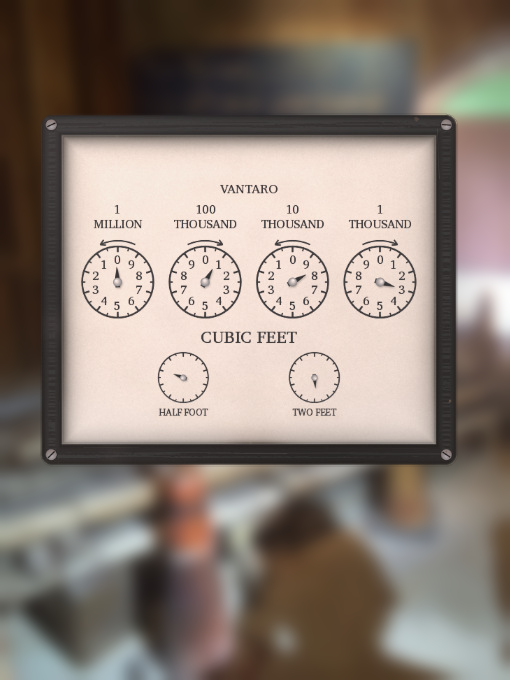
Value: 8300 ft³
